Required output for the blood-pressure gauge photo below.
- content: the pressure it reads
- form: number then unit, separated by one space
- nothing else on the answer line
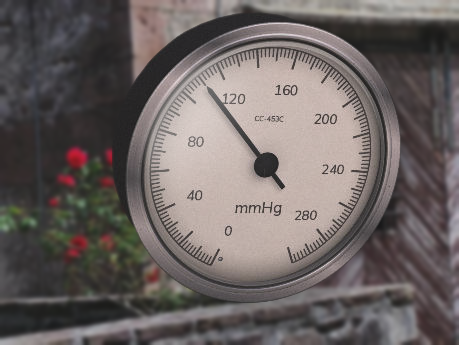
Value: 110 mmHg
